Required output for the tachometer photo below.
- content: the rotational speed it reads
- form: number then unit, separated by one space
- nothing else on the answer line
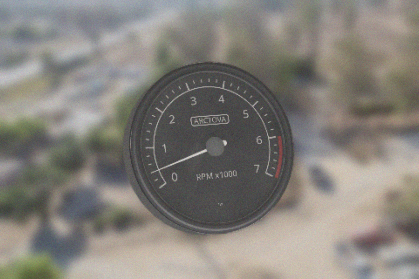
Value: 400 rpm
